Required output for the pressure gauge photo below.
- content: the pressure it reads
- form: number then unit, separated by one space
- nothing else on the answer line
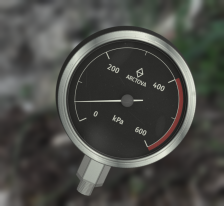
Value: 50 kPa
